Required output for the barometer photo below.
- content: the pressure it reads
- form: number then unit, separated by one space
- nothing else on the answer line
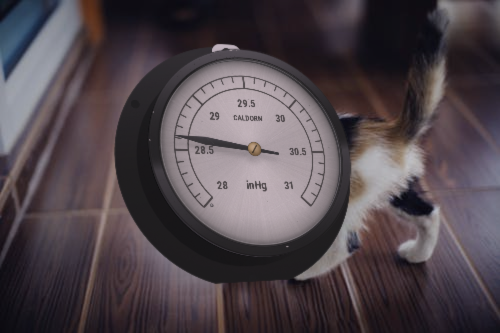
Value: 28.6 inHg
